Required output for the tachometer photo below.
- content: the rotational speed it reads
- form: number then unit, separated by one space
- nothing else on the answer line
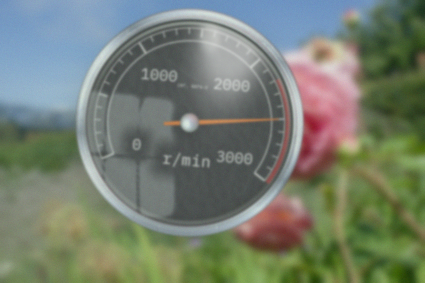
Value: 2500 rpm
